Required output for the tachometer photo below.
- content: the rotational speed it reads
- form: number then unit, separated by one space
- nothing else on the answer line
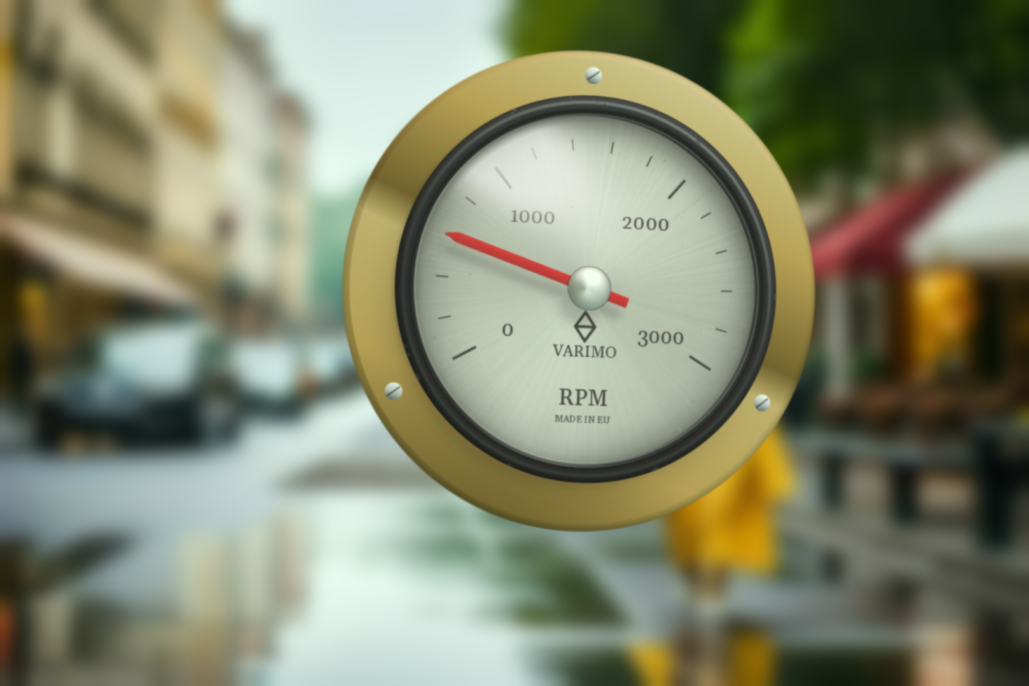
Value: 600 rpm
